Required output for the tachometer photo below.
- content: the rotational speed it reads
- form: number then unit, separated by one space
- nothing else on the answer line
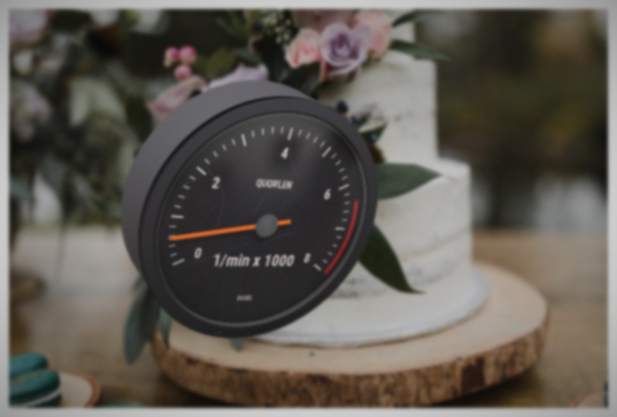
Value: 600 rpm
